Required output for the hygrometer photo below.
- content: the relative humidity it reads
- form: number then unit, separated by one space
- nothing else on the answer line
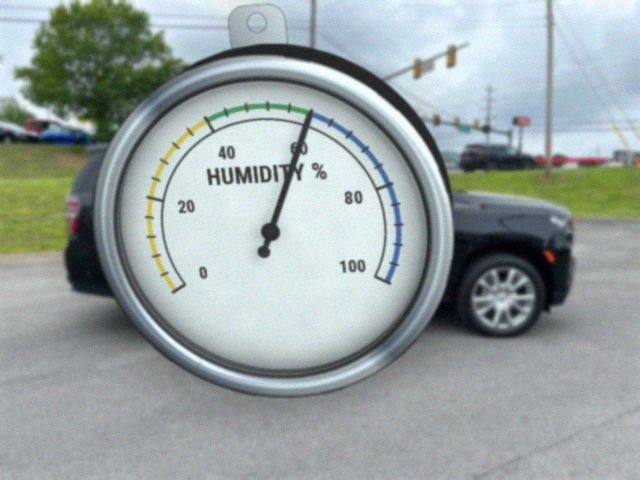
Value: 60 %
